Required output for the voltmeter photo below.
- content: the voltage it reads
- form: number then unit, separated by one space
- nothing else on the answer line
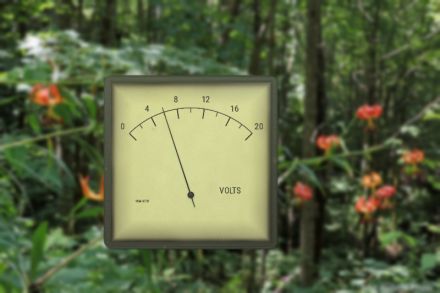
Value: 6 V
